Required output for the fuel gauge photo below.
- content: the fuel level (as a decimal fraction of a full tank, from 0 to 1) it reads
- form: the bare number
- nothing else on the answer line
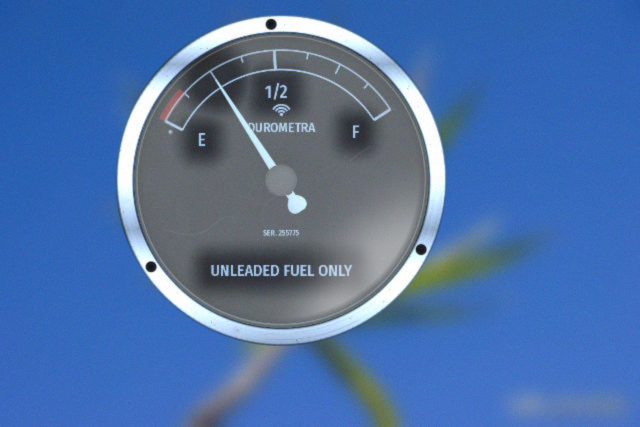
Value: 0.25
